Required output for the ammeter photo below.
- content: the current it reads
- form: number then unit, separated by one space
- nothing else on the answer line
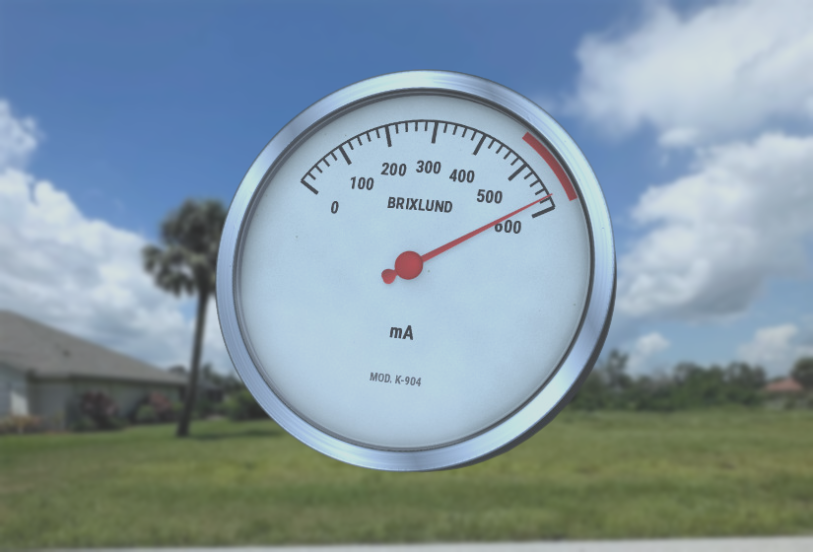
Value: 580 mA
